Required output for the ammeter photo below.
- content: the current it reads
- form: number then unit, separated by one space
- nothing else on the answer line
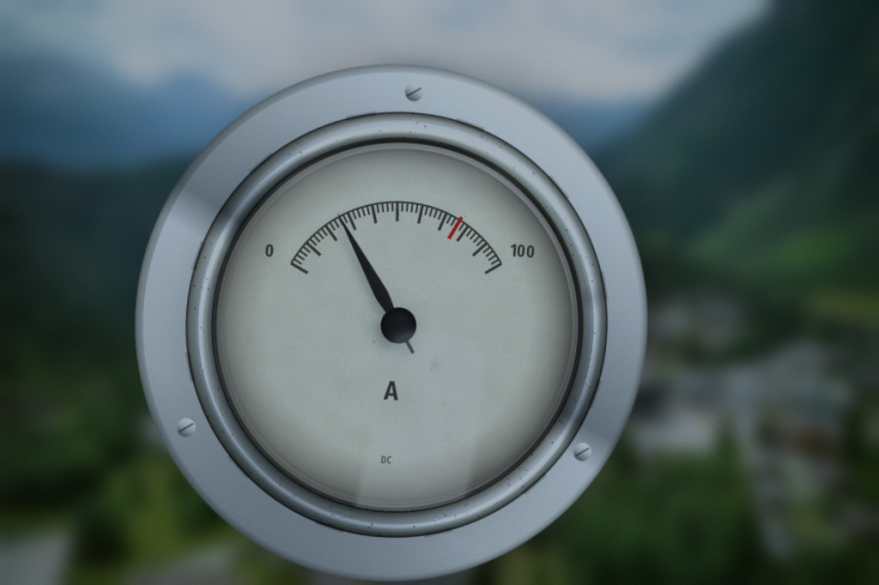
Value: 26 A
